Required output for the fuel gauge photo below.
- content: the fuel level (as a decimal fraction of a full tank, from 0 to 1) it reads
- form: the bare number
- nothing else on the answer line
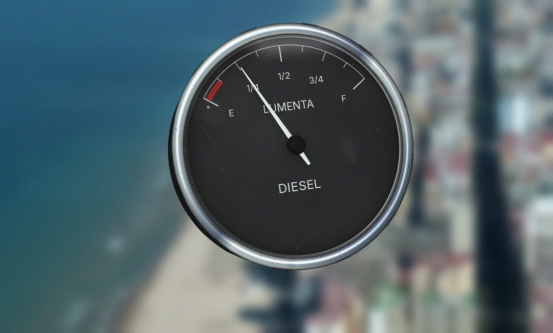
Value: 0.25
